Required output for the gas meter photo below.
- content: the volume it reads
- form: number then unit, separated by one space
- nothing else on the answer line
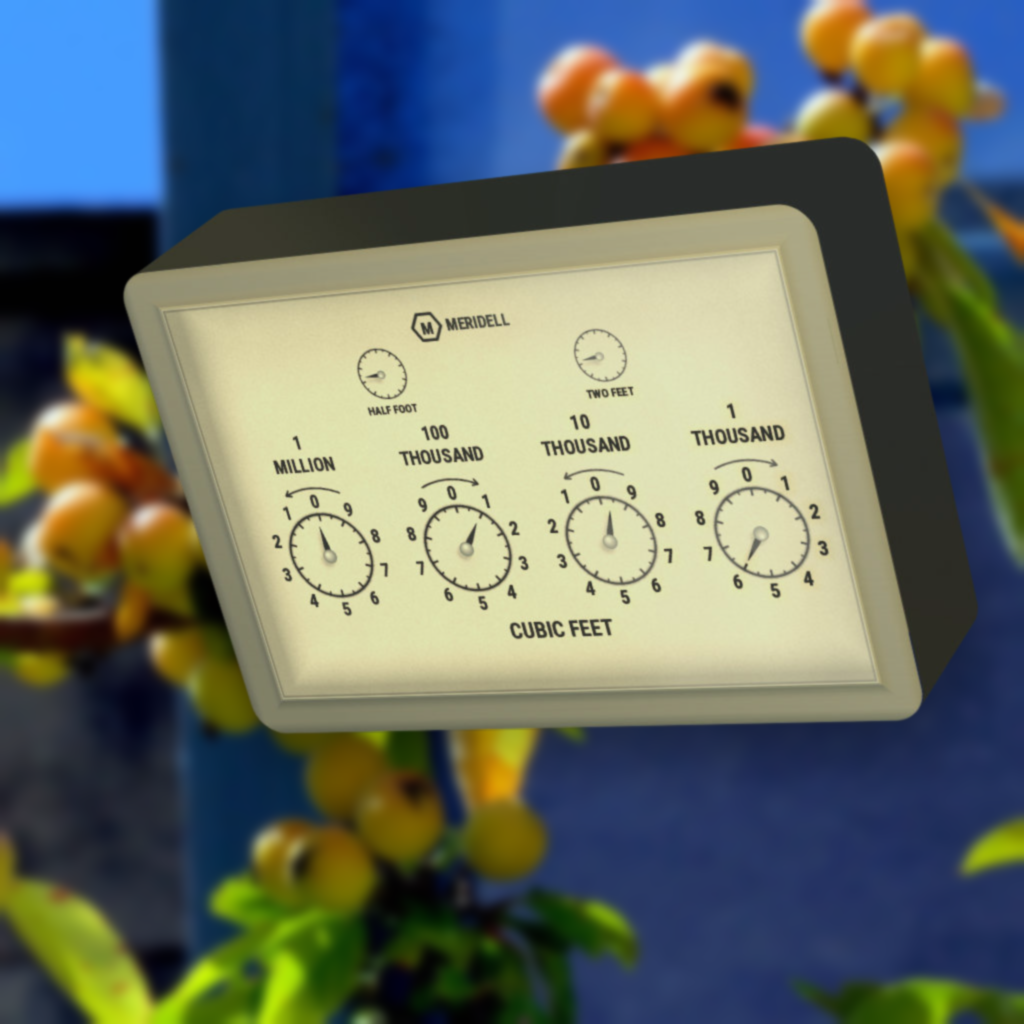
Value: 9600 ft³
